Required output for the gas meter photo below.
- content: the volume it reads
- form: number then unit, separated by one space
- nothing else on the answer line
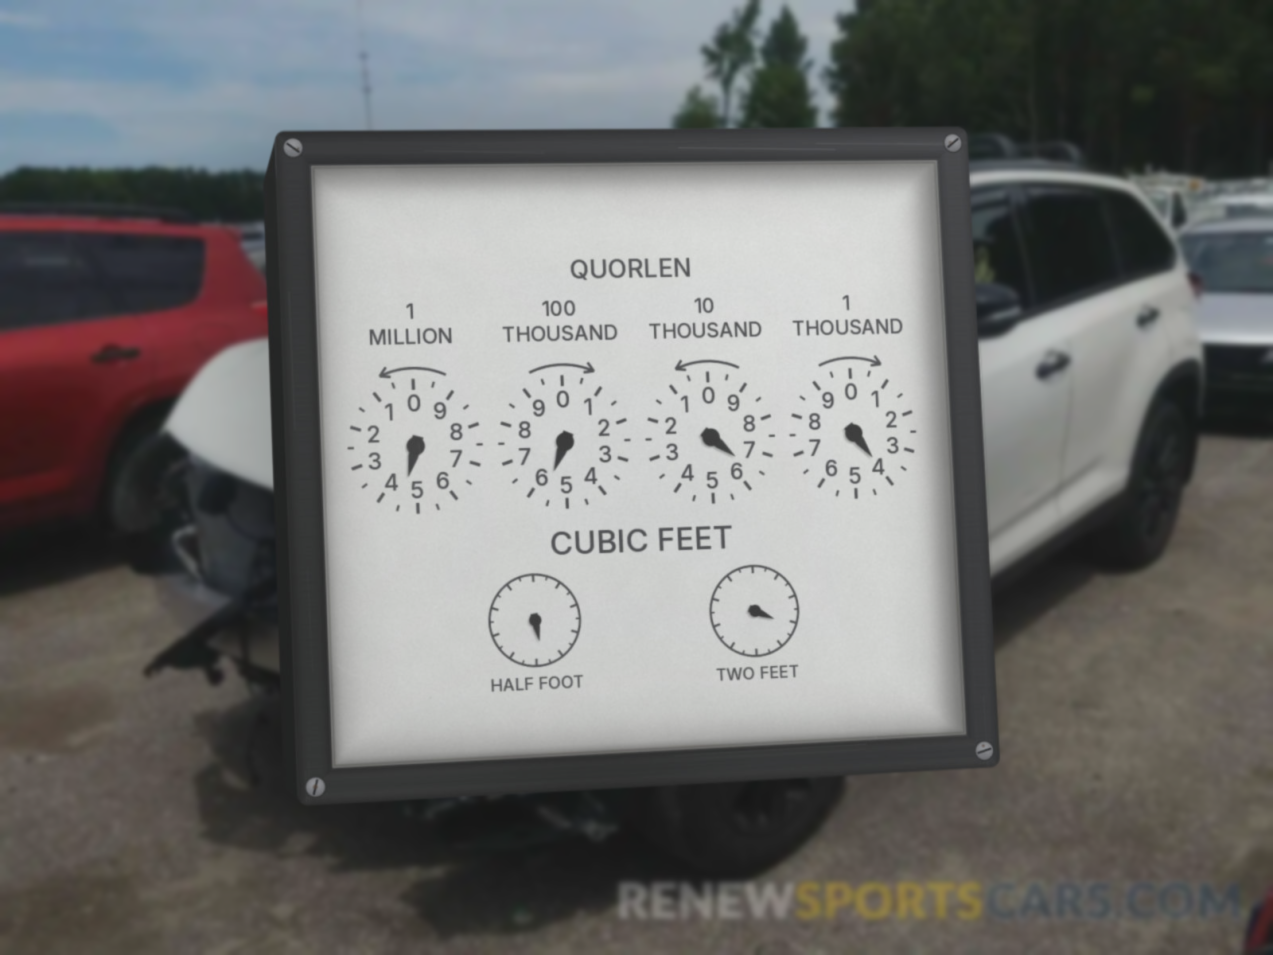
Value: 456400 ft³
